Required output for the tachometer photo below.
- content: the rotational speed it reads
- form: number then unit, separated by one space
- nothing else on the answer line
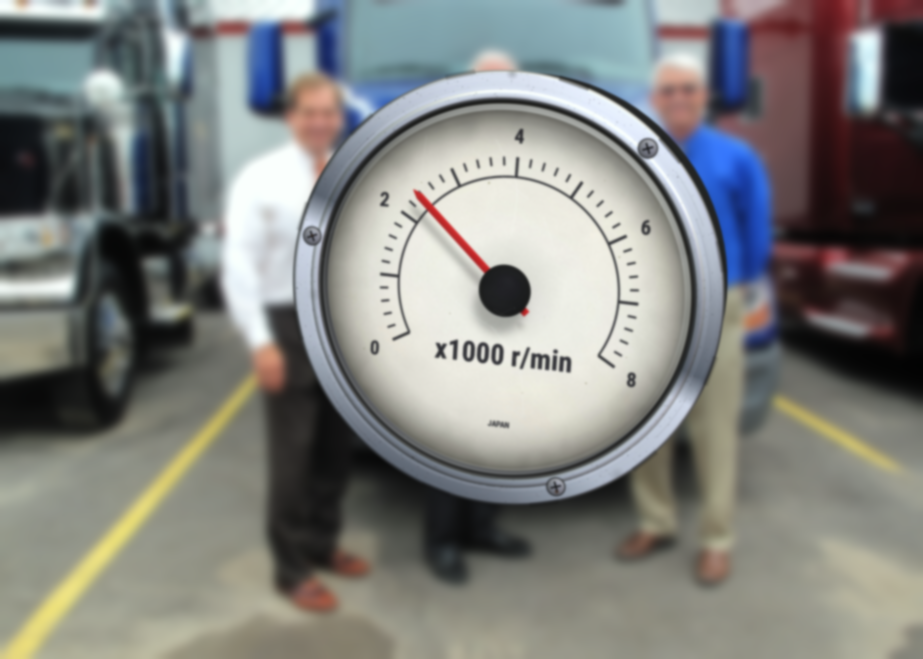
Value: 2400 rpm
